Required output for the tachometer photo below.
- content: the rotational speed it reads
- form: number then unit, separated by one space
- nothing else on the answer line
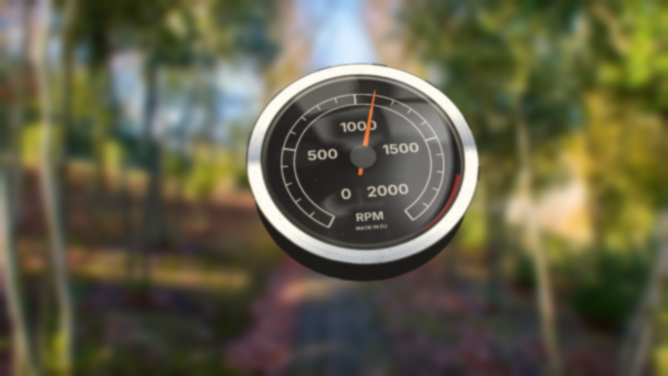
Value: 1100 rpm
